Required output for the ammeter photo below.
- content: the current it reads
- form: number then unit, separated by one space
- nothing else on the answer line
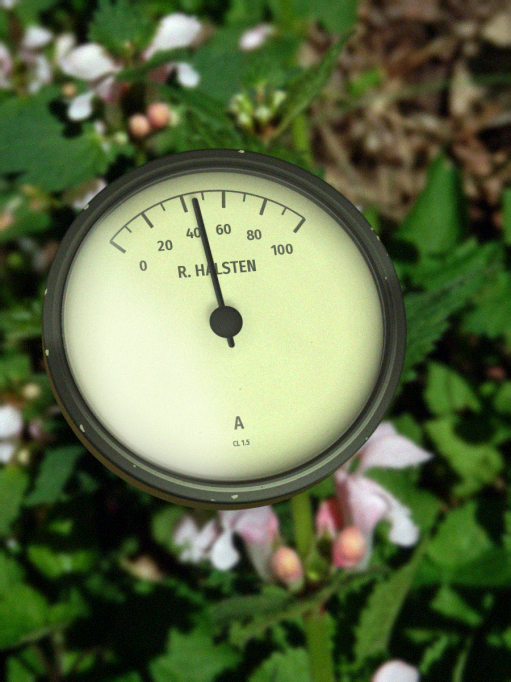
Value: 45 A
